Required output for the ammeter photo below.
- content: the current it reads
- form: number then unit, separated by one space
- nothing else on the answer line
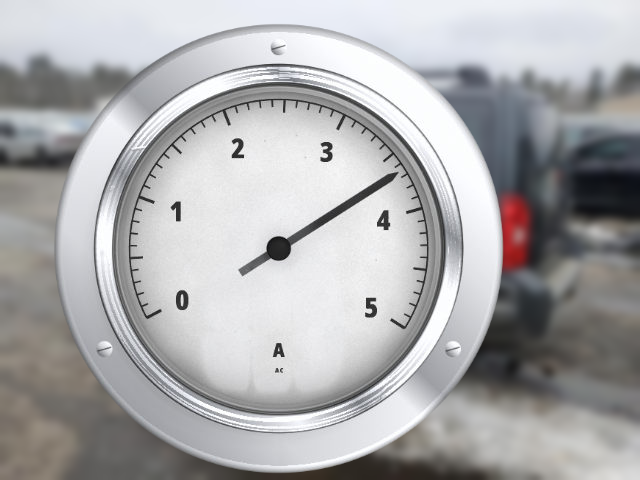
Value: 3.65 A
